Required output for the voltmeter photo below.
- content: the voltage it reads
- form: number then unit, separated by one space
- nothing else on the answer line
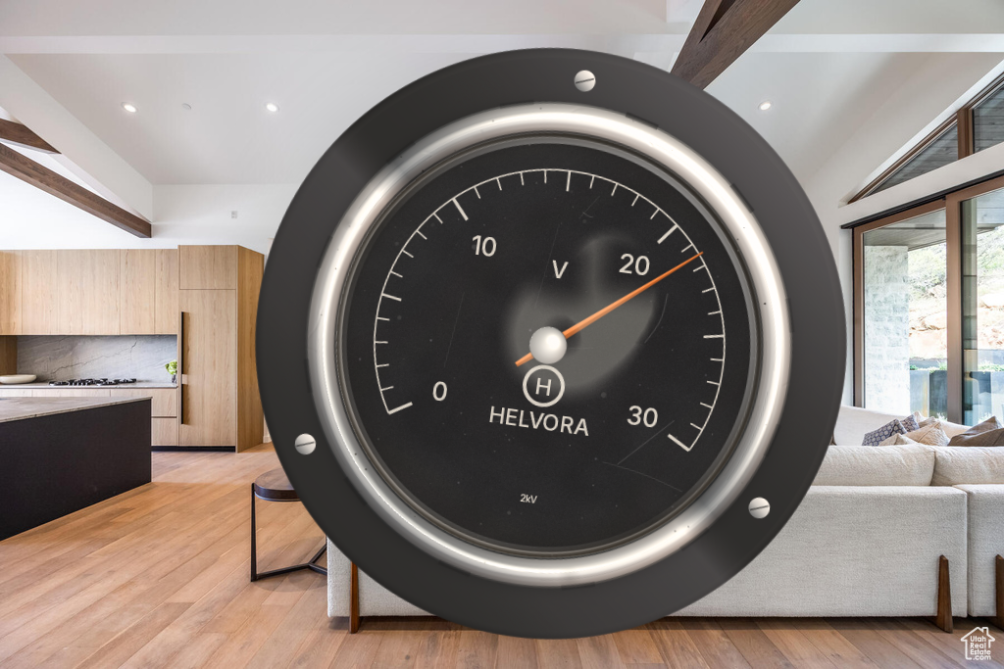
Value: 21.5 V
